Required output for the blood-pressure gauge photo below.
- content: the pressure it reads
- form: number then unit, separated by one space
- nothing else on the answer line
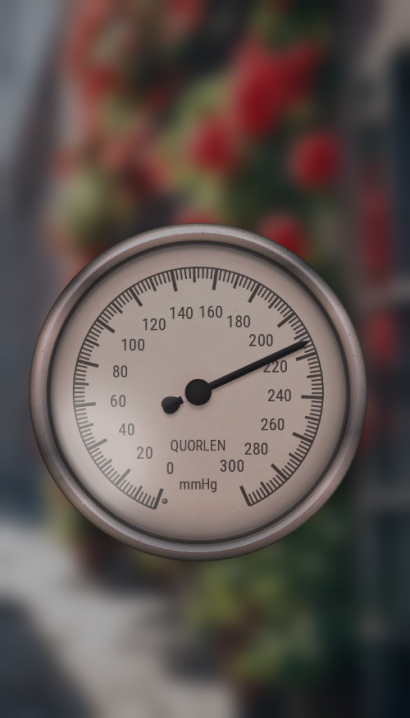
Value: 214 mmHg
